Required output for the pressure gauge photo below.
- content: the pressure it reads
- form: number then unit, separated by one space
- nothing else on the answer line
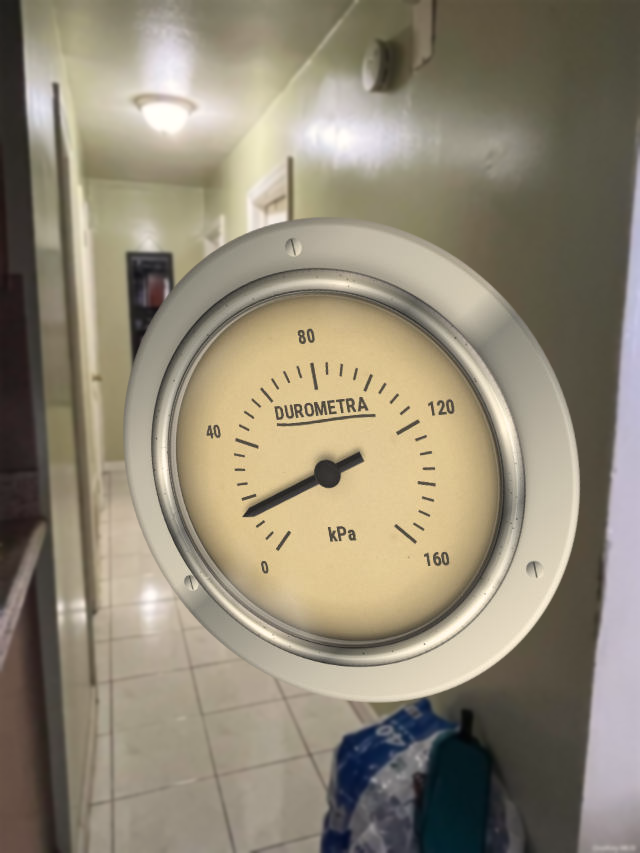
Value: 15 kPa
